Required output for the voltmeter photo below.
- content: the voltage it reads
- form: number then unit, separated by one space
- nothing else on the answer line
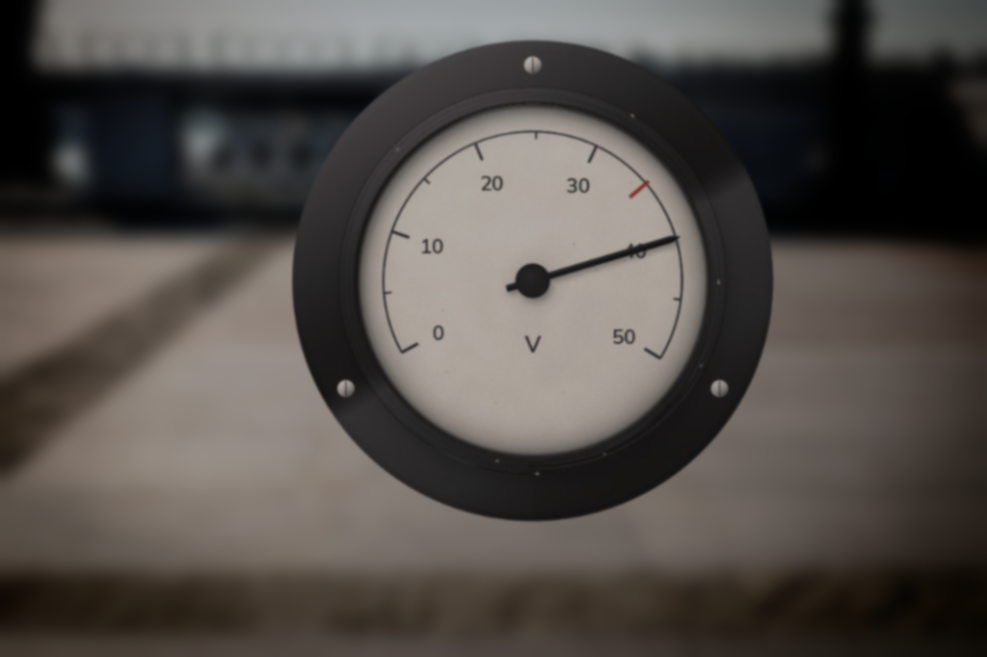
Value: 40 V
